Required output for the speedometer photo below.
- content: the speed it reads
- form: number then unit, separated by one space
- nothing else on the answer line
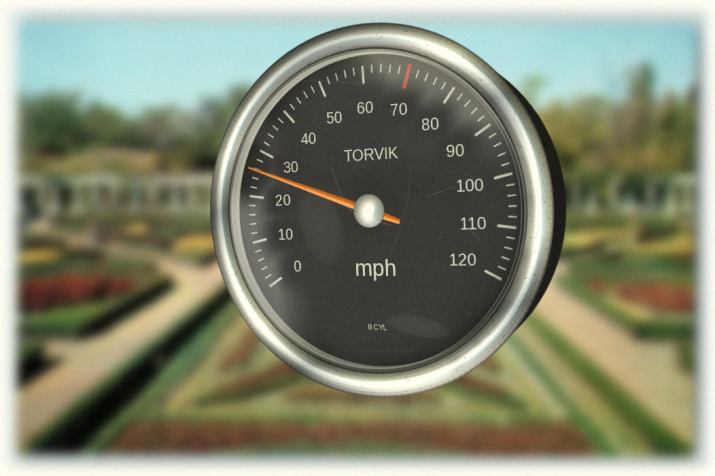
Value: 26 mph
